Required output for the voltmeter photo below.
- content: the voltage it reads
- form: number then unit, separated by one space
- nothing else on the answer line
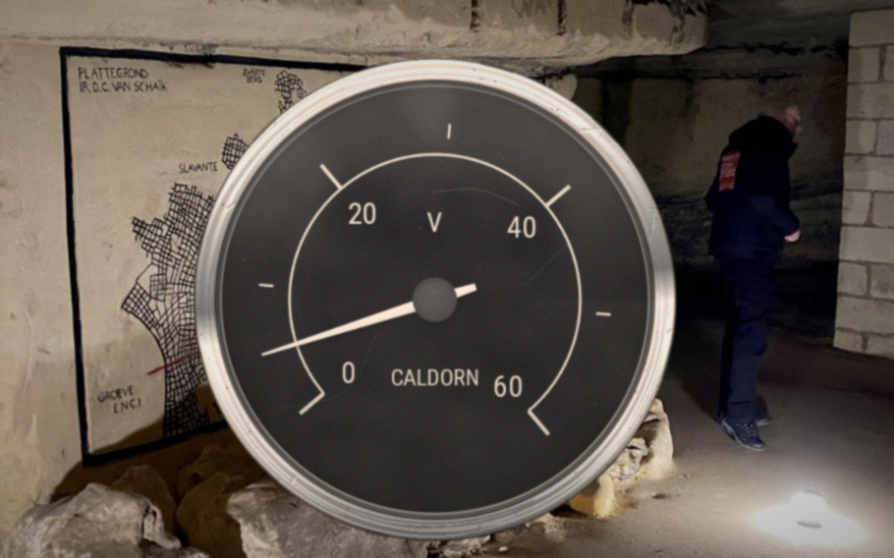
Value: 5 V
